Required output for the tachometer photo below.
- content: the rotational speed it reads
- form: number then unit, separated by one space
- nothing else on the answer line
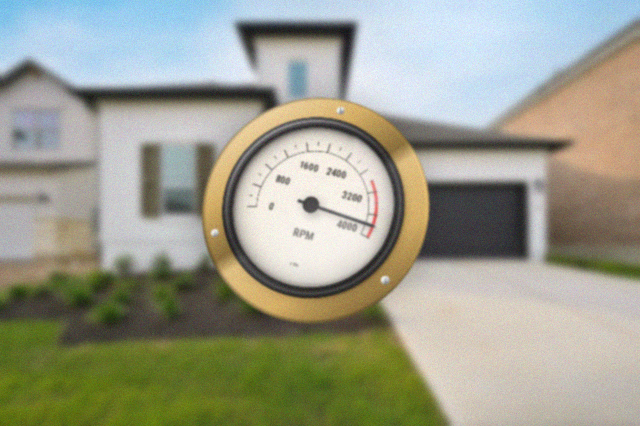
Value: 3800 rpm
